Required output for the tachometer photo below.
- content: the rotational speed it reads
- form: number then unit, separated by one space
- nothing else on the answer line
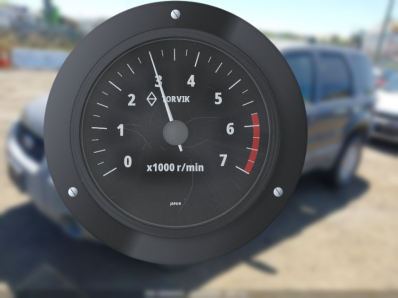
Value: 3000 rpm
